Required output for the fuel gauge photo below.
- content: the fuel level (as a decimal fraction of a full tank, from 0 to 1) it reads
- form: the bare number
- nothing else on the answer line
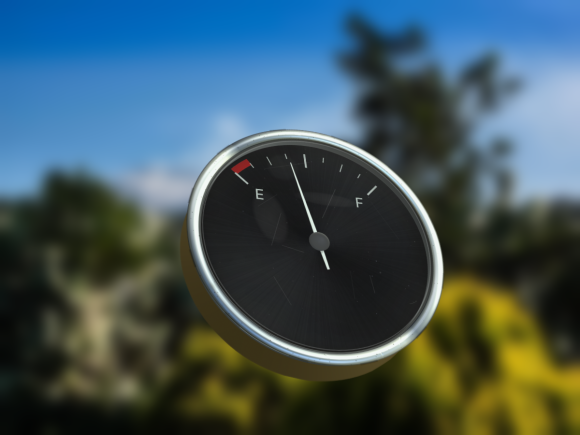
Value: 0.375
